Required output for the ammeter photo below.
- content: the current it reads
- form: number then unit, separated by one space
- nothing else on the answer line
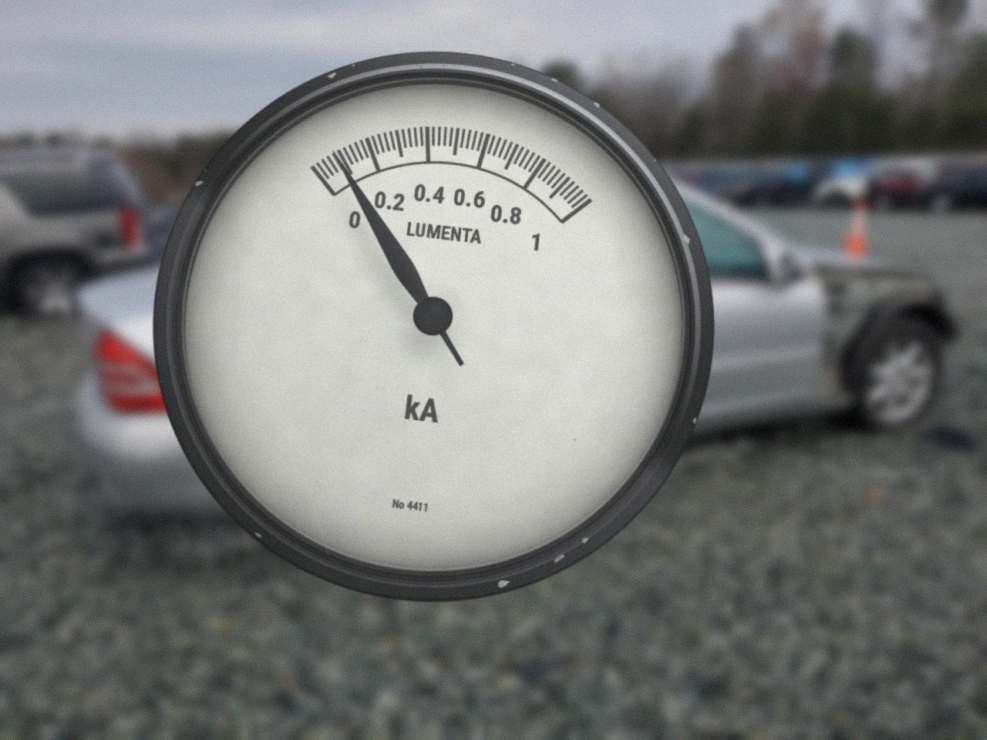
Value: 0.08 kA
